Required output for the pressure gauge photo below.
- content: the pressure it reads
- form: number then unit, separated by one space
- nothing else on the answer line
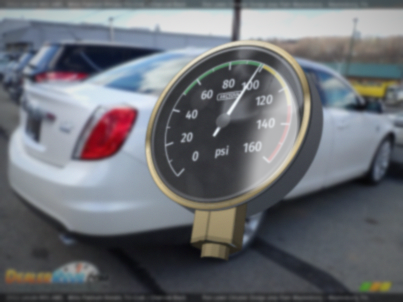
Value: 100 psi
